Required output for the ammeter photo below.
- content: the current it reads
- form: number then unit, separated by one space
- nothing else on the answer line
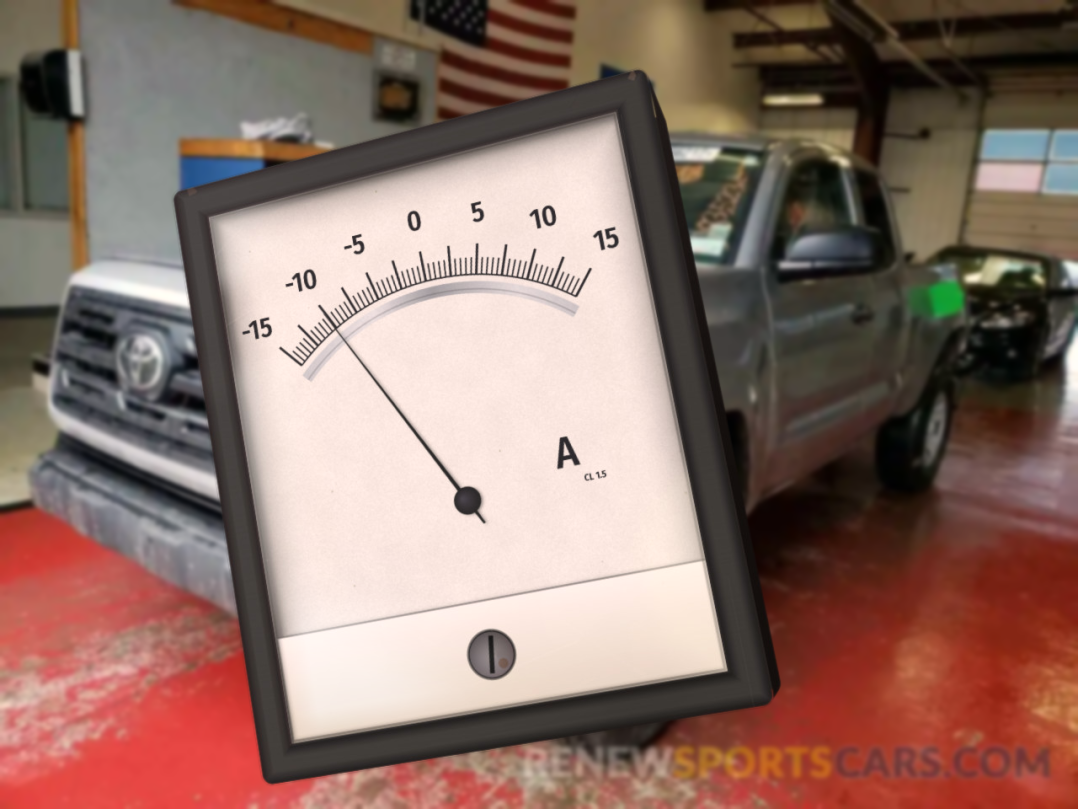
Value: -10 A
